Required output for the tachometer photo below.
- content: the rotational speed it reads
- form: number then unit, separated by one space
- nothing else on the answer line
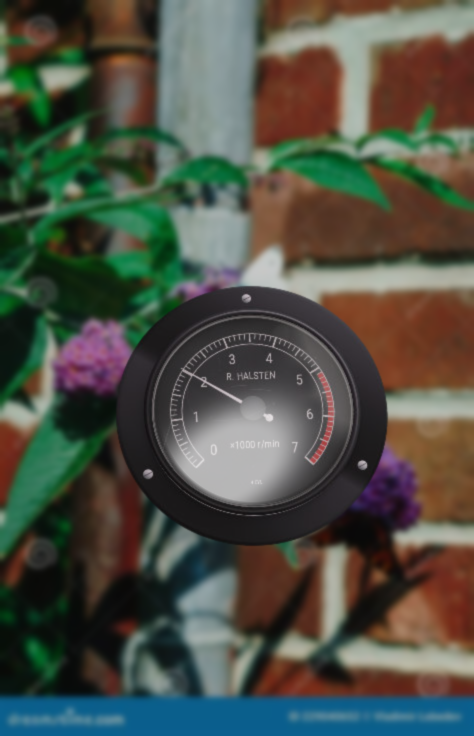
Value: 2000 rpm
